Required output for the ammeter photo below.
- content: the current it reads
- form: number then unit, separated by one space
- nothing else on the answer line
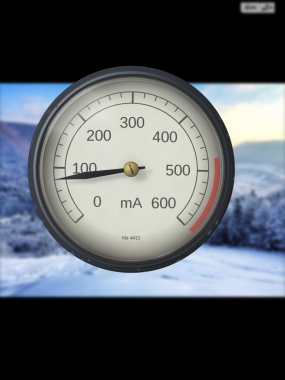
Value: 80 mA
